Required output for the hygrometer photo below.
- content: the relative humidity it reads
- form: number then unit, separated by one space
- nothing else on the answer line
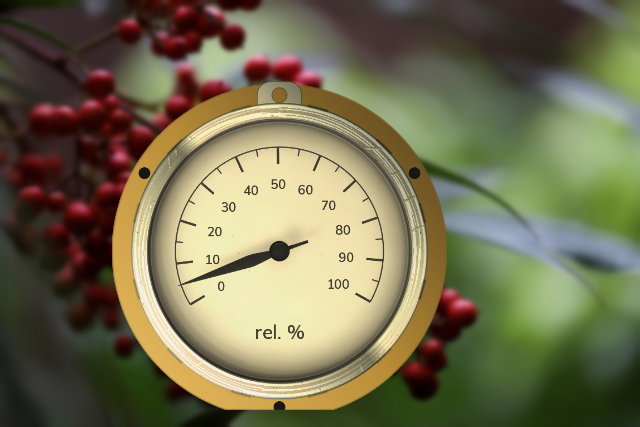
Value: 5 %
